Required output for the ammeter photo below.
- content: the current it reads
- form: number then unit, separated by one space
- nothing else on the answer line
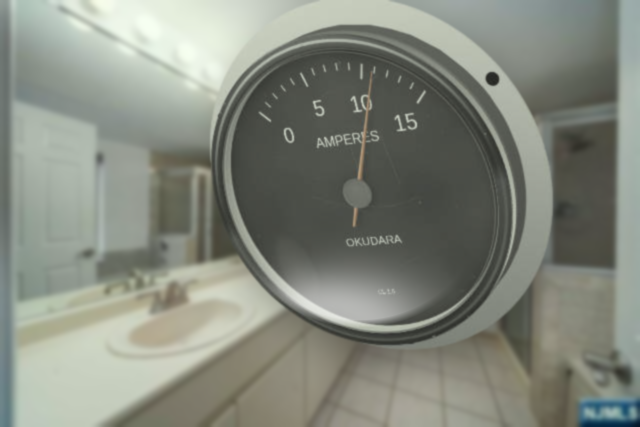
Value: 11 A
